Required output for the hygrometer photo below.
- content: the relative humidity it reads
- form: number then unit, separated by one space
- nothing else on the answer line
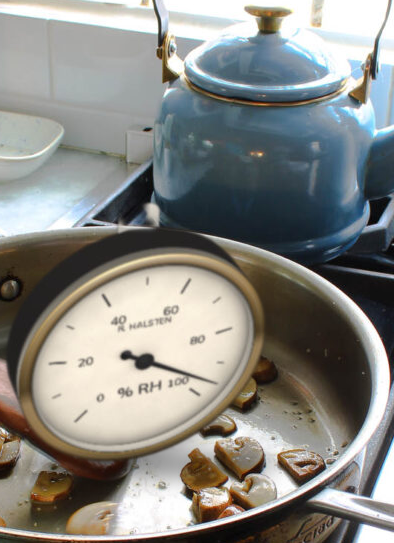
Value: 95 %
